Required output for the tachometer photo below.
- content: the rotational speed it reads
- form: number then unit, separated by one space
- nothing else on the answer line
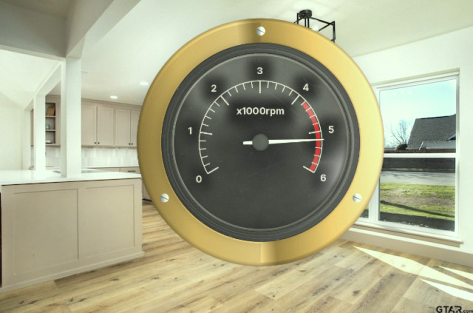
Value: 5200 rpm
